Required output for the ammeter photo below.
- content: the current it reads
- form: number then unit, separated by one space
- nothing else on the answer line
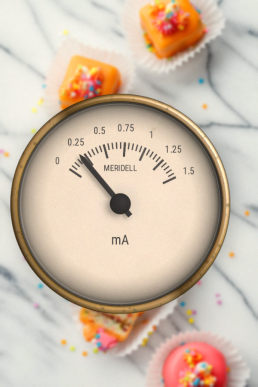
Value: 0.2 mA
